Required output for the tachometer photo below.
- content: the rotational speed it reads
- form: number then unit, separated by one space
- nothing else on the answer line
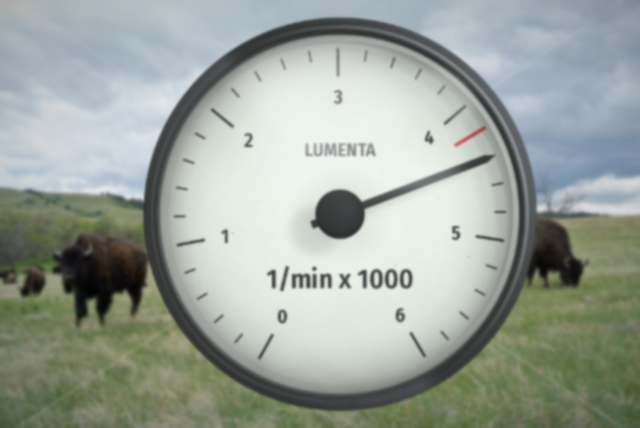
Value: 4400 rpm
